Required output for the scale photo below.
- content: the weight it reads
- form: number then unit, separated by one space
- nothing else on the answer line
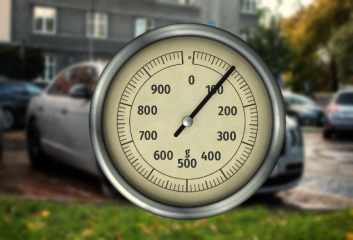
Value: 100 g
